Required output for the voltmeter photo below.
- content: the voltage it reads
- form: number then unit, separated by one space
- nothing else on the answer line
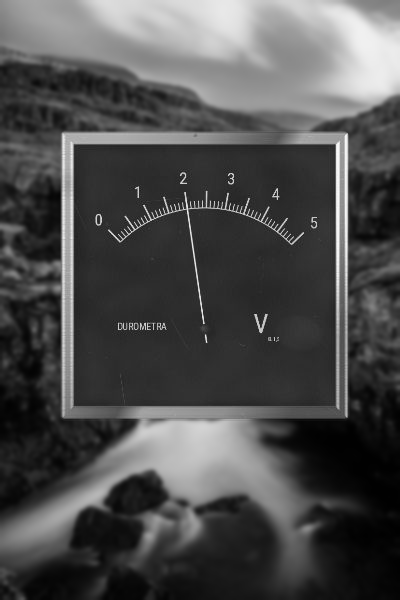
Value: 2 V
